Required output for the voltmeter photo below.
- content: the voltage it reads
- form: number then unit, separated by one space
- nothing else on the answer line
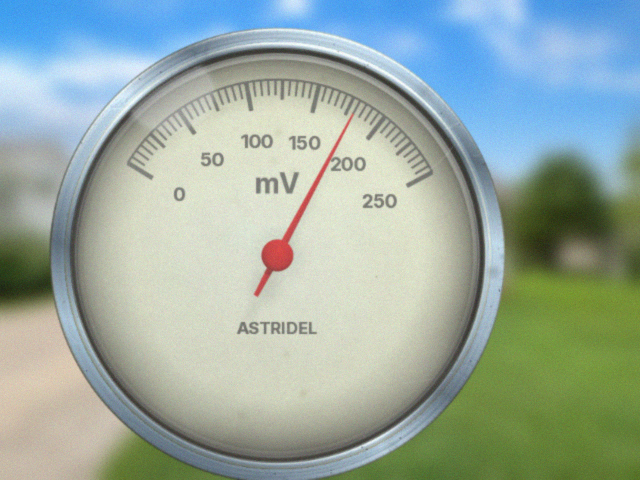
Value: 180 mV
